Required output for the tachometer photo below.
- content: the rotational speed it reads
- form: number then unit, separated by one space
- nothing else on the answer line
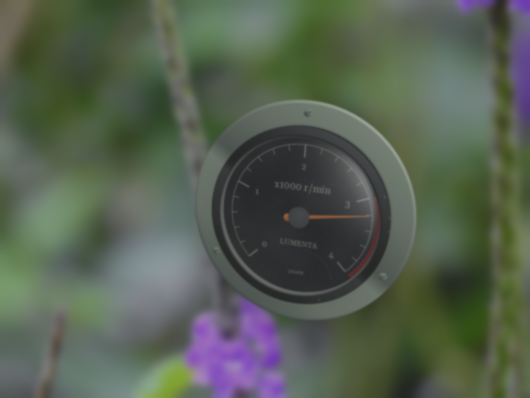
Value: 3200 rpm
